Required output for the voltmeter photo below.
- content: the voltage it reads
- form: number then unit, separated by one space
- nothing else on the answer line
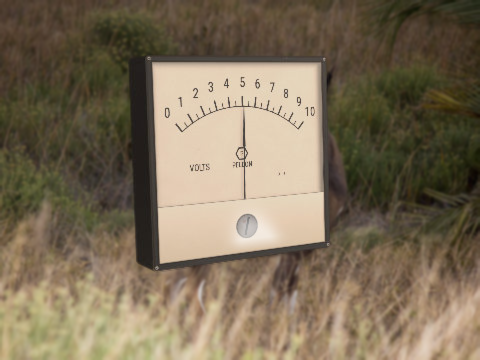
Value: 5 V
